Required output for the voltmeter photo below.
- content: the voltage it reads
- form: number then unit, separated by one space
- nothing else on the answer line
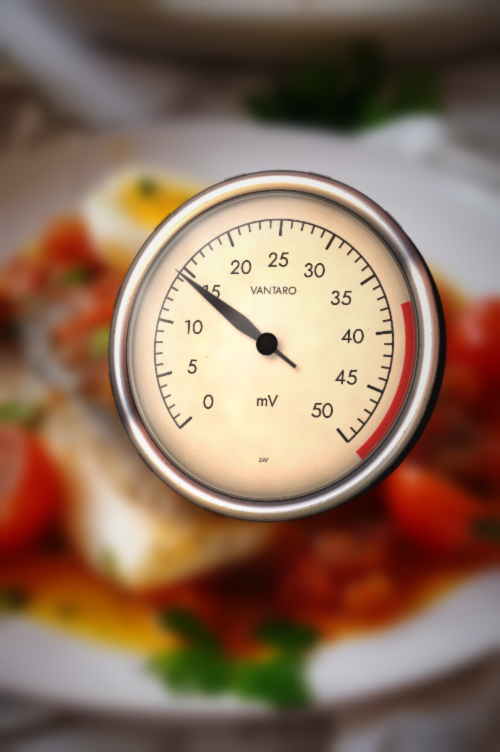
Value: 14.5 mV
